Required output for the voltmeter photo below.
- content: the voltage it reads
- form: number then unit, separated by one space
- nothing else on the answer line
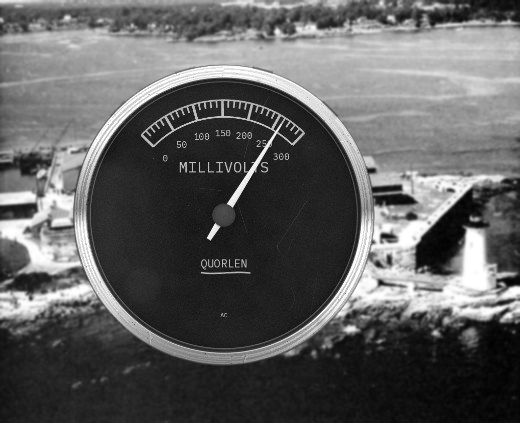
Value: 260 mV
